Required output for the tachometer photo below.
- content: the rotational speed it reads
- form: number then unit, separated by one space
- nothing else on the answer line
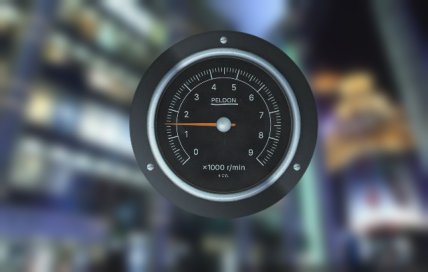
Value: 1500 rpm
